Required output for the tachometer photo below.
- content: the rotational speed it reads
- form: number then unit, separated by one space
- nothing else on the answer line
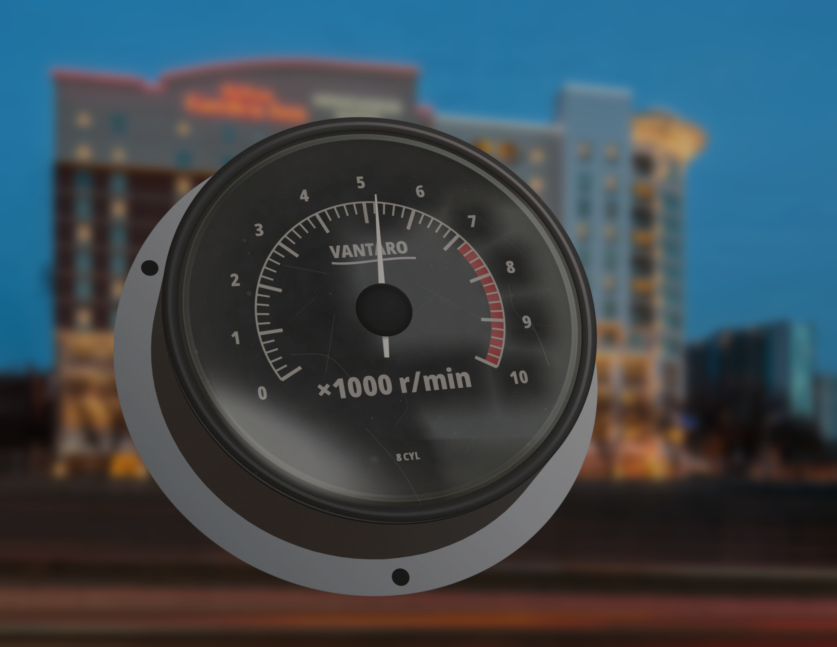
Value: 5200 rpm
